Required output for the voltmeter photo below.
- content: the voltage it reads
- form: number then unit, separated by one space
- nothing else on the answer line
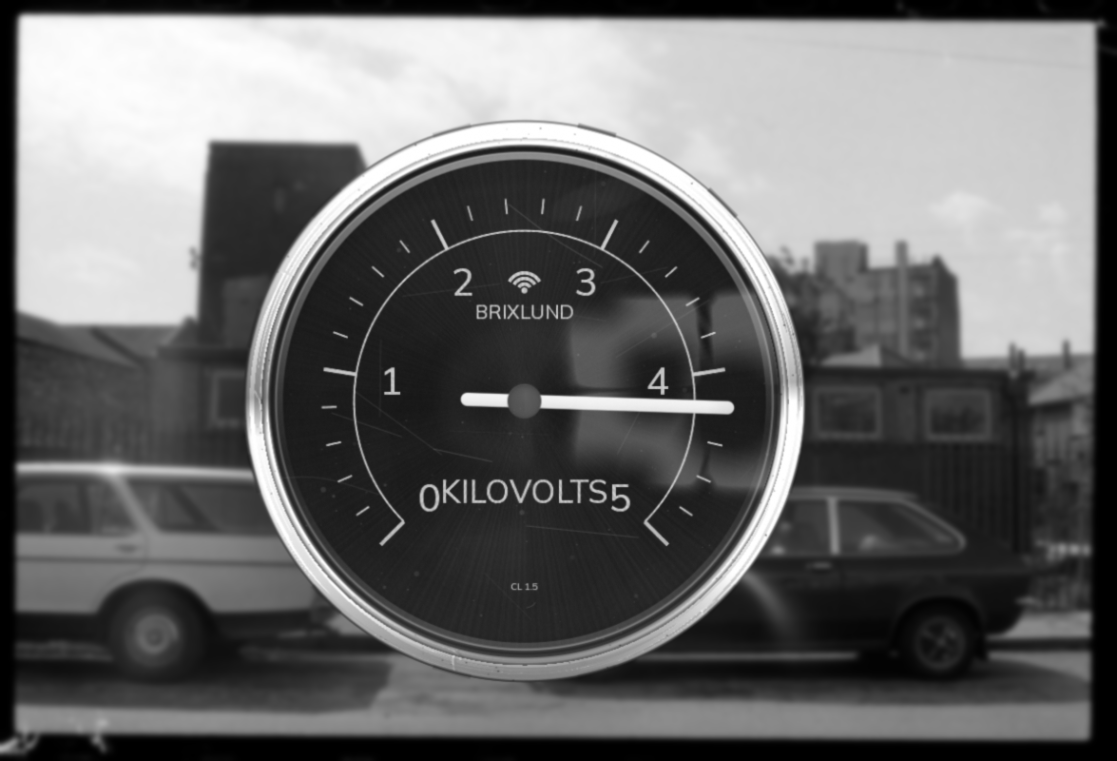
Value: 4.2 kV
